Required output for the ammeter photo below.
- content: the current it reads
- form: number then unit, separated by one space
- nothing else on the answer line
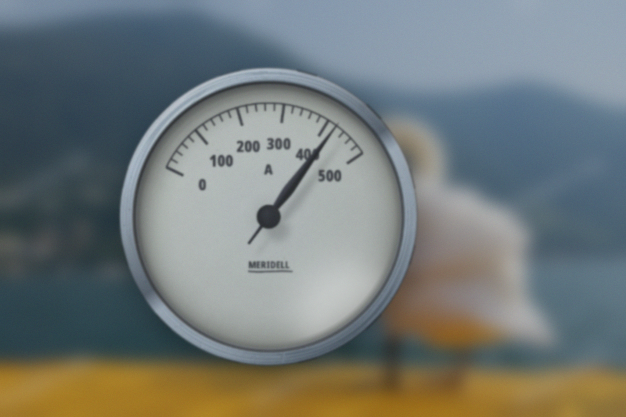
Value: 420 A
